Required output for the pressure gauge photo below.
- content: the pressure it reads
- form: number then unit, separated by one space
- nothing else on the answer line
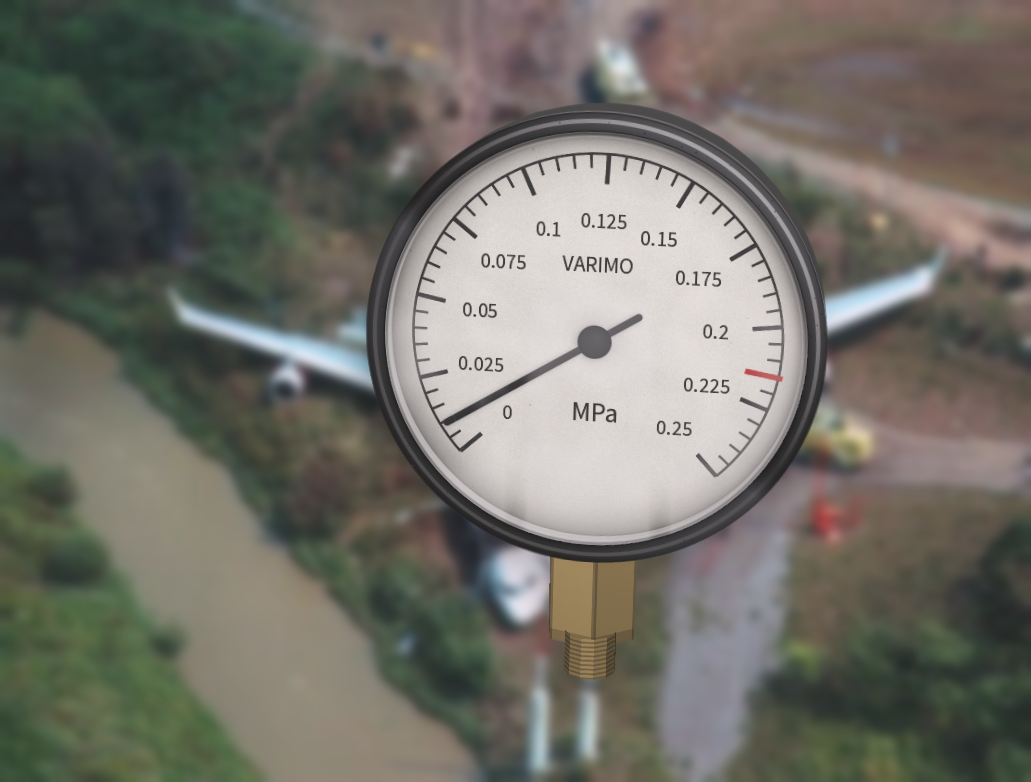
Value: 0.01 MPa
